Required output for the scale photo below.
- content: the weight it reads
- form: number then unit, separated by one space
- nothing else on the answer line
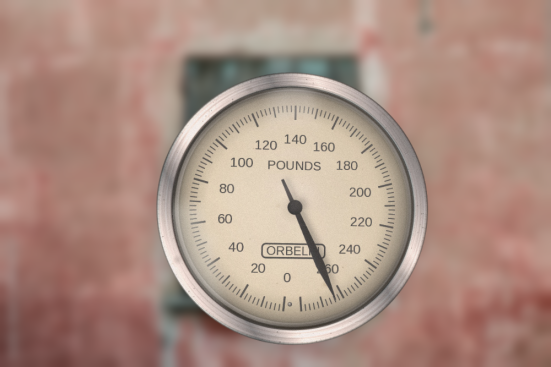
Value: 264 lb
